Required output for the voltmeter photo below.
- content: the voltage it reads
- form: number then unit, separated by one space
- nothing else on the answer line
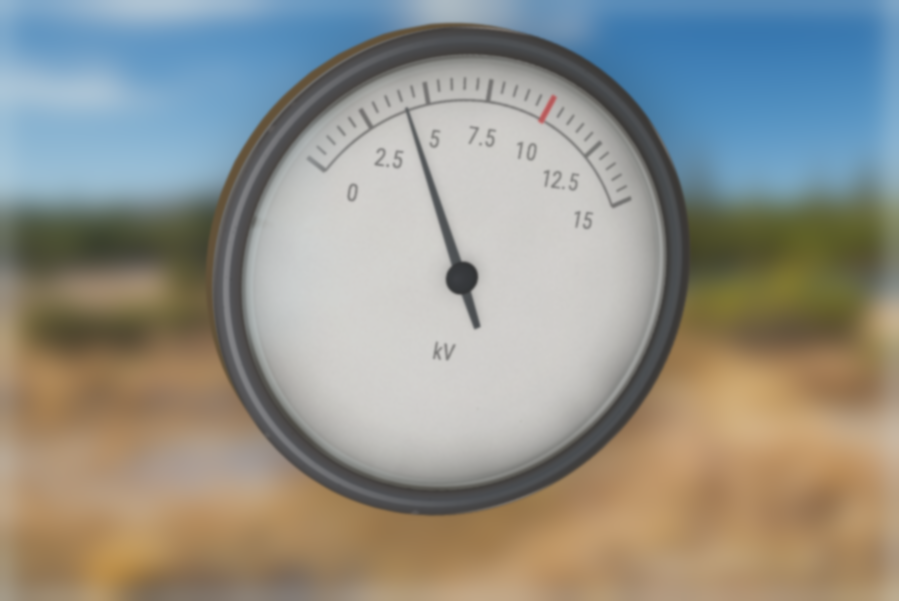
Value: 4 kV
